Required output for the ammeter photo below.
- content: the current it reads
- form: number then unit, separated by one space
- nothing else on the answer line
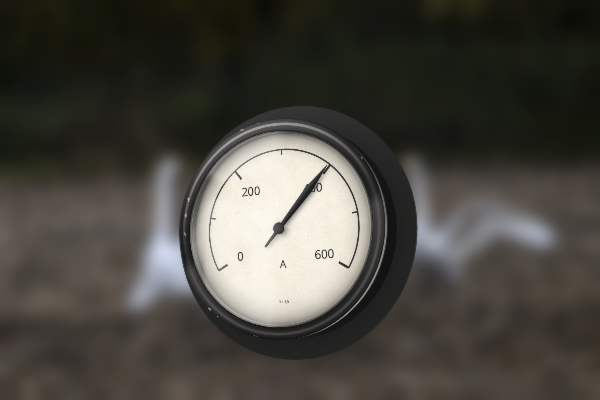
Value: 400 A
